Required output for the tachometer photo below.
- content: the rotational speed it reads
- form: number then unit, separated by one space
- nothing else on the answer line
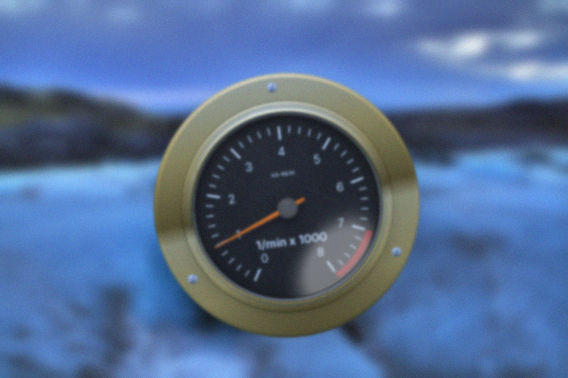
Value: 1000 rpm
